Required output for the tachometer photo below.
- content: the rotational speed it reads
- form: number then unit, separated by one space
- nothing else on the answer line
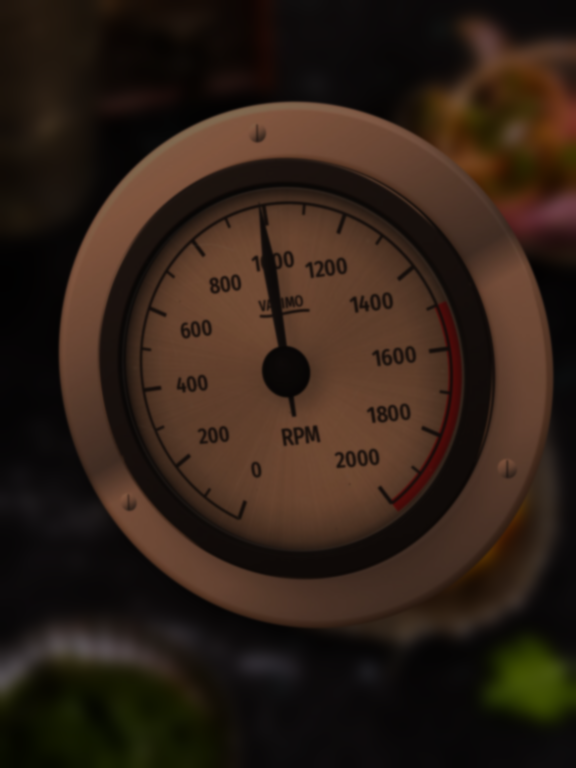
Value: 1000 rpm
